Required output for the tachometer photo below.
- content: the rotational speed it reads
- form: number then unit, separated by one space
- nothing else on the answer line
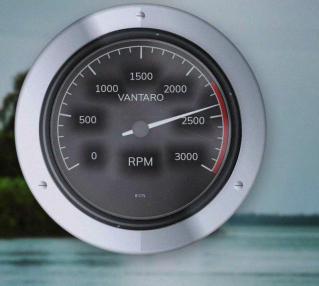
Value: 2400 rpm
